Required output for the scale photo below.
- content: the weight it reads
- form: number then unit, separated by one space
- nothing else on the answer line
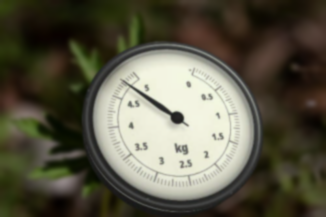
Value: 4.75 kg
